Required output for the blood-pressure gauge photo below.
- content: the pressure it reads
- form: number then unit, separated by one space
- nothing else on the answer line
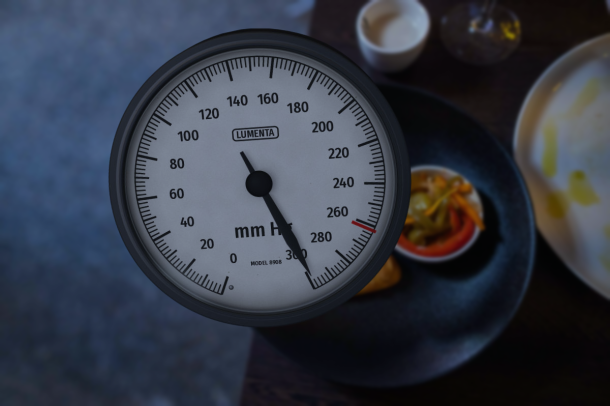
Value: 298 mmHg
